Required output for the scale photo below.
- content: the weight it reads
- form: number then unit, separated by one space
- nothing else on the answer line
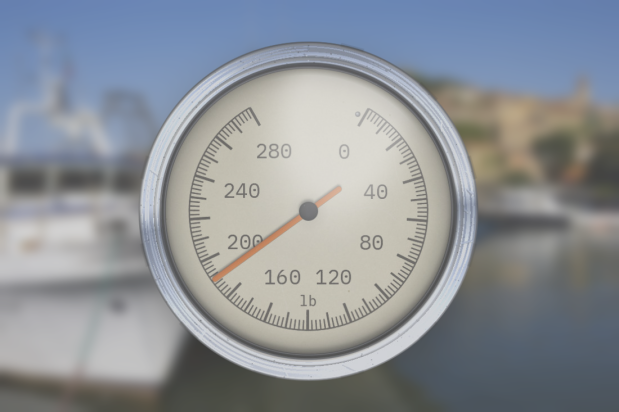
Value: 190 lb
